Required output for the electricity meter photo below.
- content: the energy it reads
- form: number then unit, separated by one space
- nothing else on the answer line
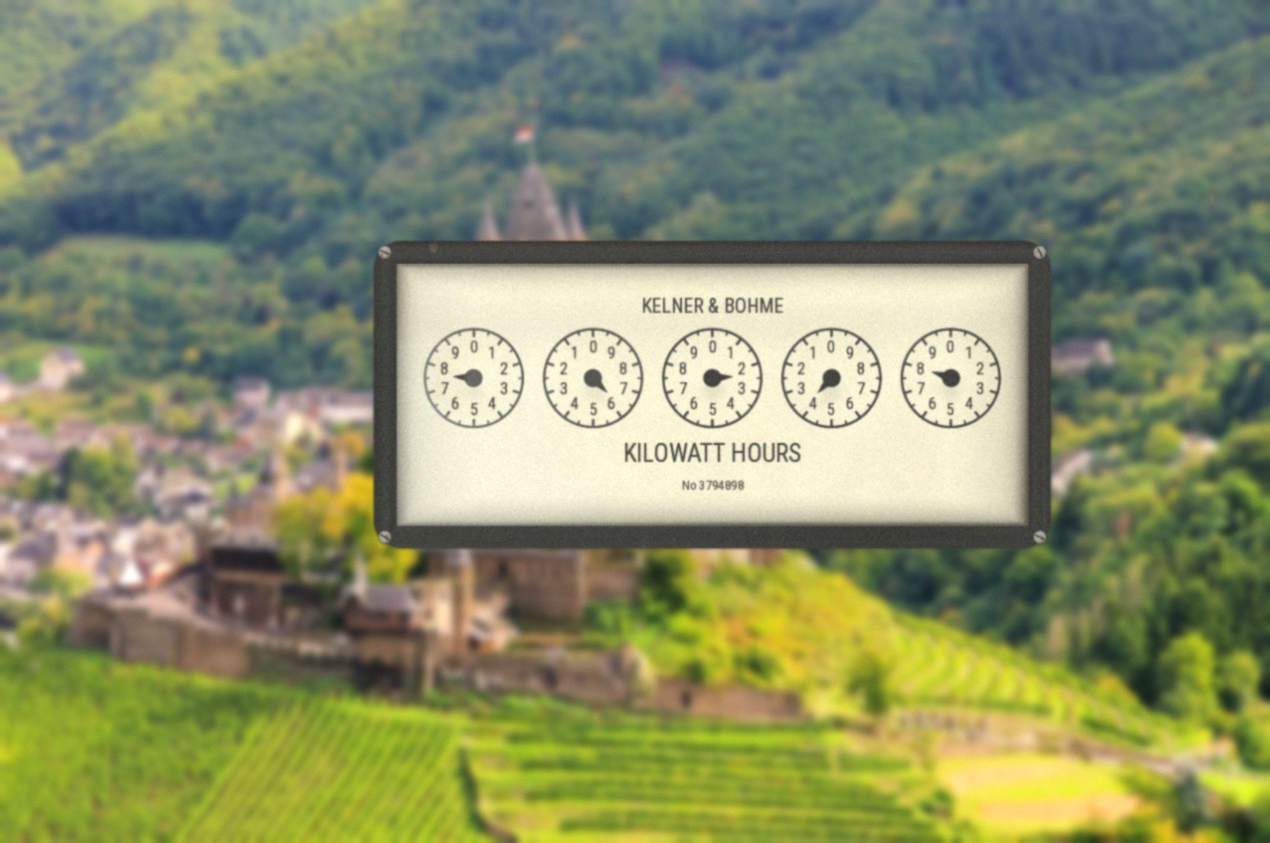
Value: 76238 kWh
